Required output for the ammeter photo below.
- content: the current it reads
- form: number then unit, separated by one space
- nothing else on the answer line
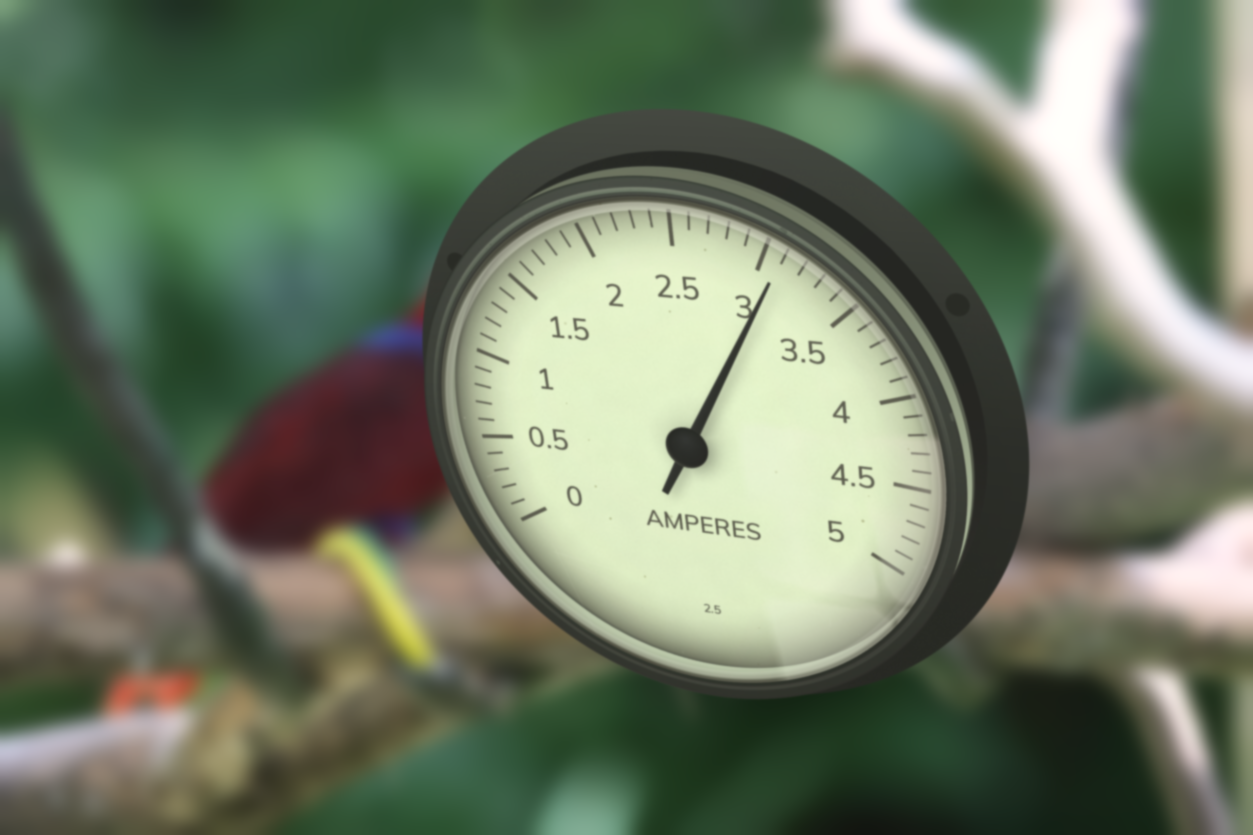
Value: 3.1 A
